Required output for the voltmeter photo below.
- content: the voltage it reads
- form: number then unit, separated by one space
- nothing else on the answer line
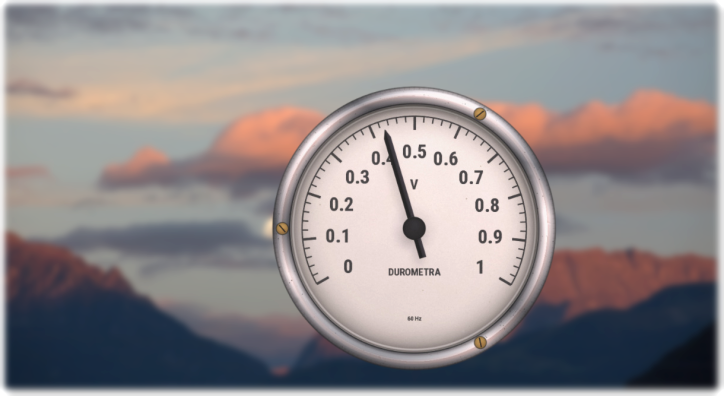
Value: 0.43 V
